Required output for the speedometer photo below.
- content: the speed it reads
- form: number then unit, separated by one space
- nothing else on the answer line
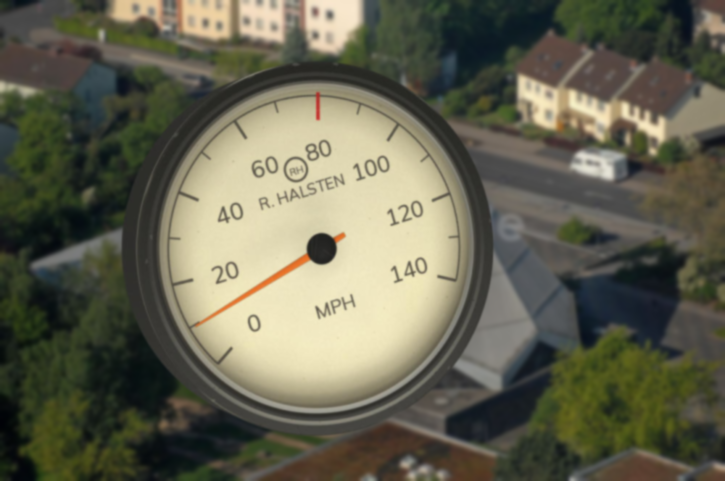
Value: 10 mph
